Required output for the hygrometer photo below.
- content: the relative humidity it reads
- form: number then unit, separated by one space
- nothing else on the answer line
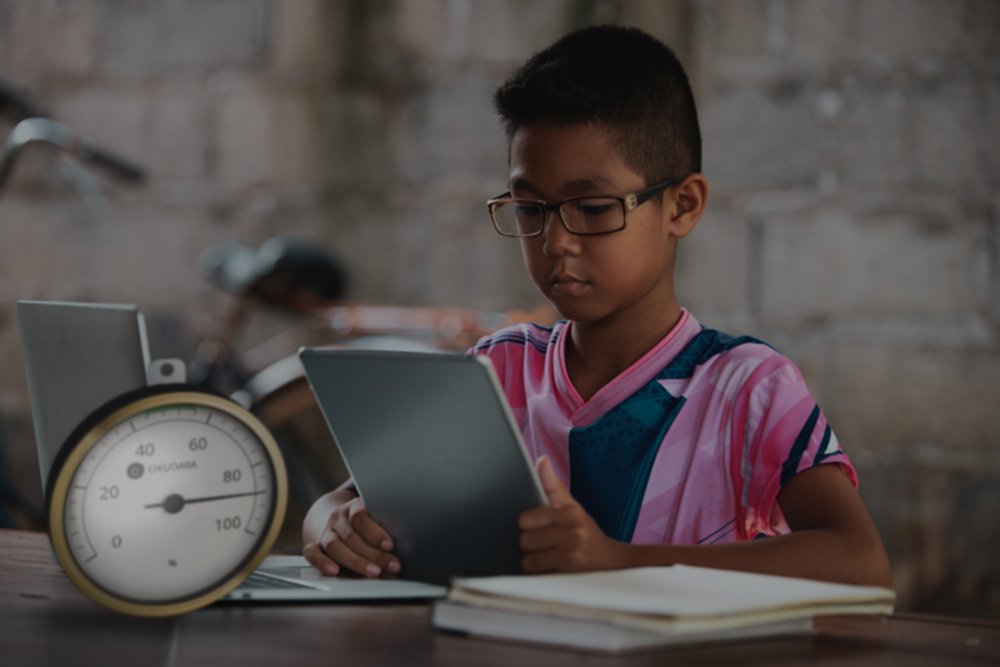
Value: 88 %
